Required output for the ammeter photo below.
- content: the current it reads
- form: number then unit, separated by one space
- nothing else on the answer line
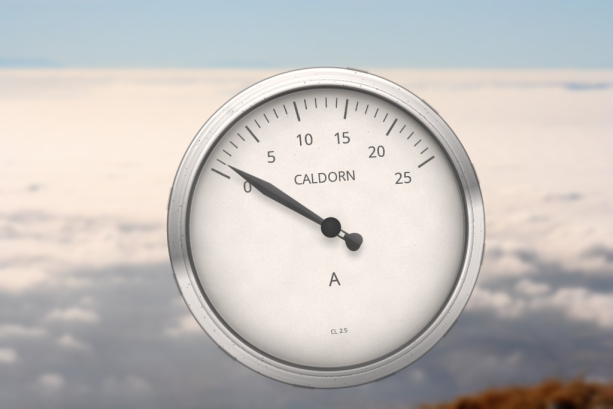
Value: 1 A
